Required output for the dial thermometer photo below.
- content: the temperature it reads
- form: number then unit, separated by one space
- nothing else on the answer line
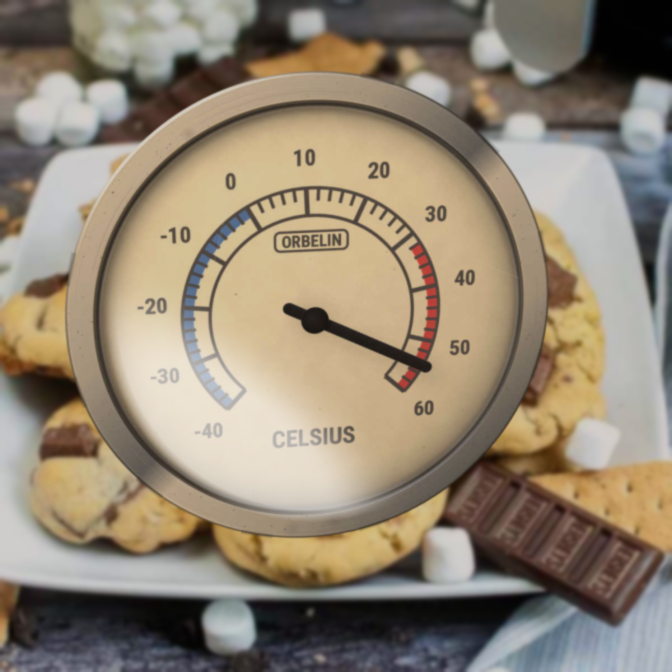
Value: 54 °C
